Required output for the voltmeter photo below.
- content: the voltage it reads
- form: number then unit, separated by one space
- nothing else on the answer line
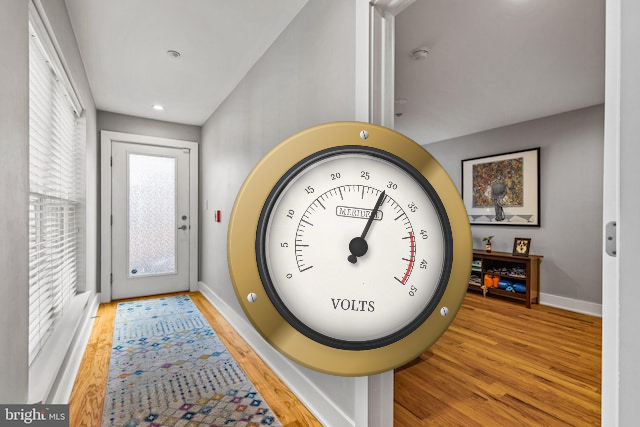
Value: 29 V
